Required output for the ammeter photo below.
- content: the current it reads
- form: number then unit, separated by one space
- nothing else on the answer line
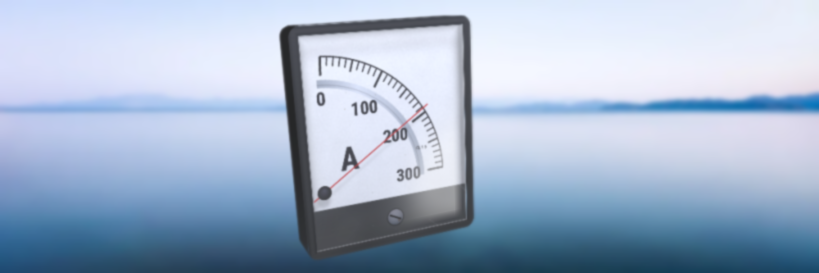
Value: 190 A
